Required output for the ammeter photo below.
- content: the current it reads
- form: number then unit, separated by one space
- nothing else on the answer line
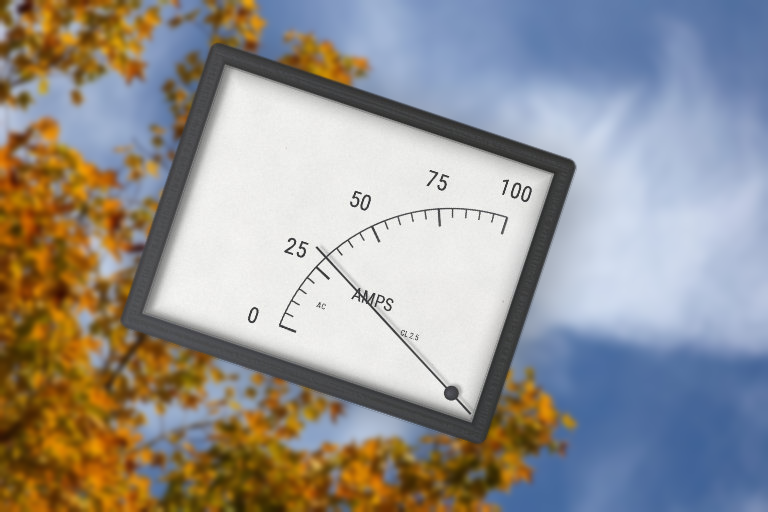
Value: 30 A
